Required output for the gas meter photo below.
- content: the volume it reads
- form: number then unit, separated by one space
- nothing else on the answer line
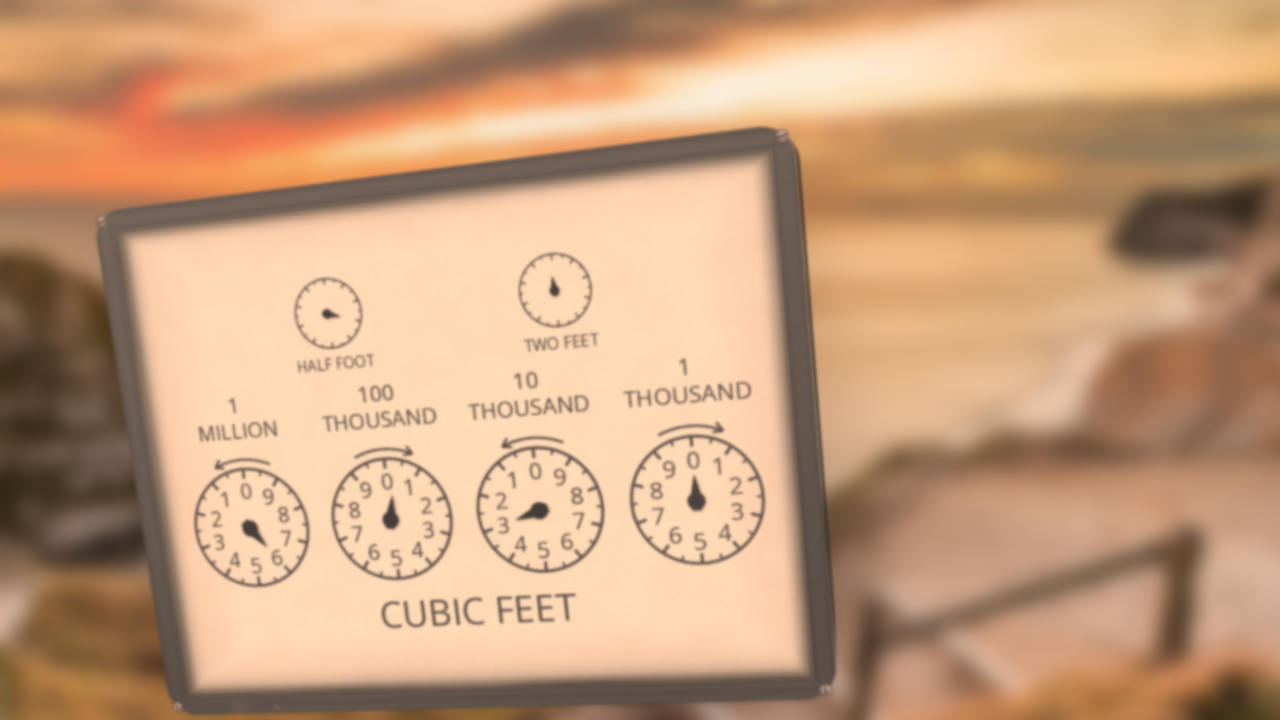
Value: 603000 ft³
